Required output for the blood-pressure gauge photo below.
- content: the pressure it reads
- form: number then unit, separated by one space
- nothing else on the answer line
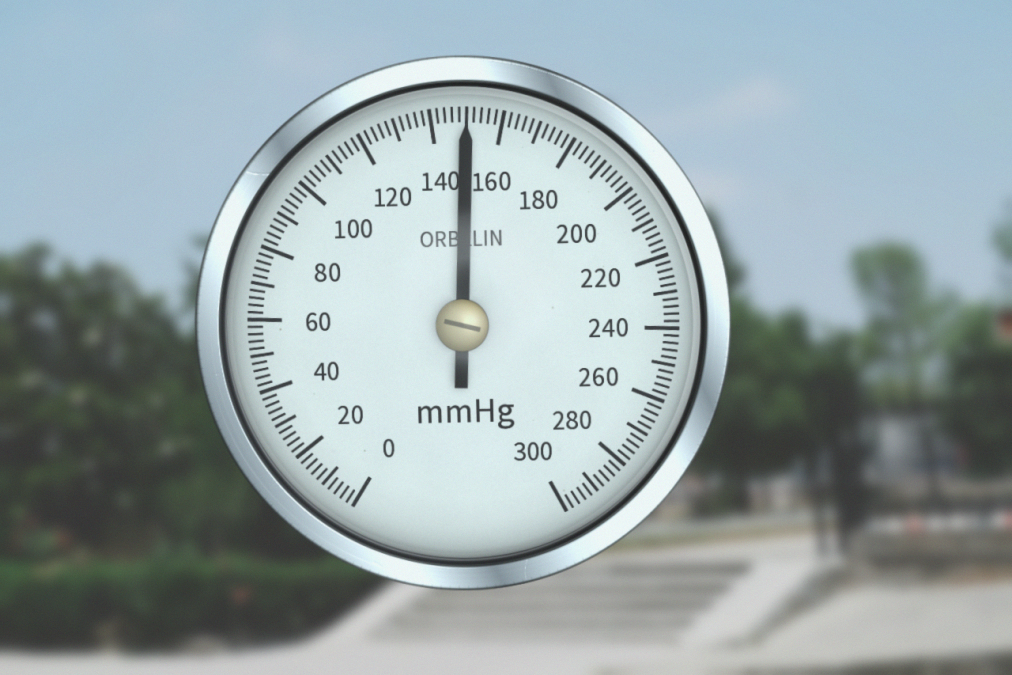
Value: 150 mmHg
